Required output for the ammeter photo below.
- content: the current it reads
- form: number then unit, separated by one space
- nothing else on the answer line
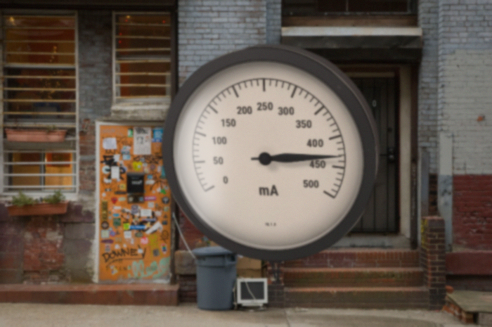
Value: 430 mA
